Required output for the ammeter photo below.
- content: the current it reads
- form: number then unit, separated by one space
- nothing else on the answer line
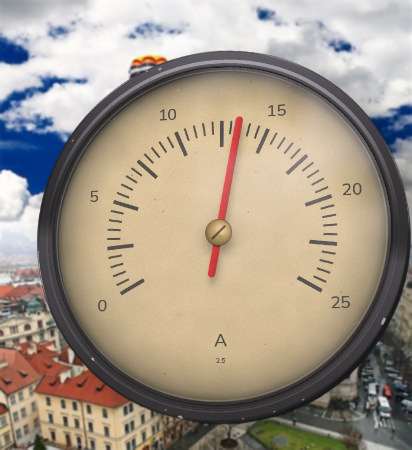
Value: 13.5 A
